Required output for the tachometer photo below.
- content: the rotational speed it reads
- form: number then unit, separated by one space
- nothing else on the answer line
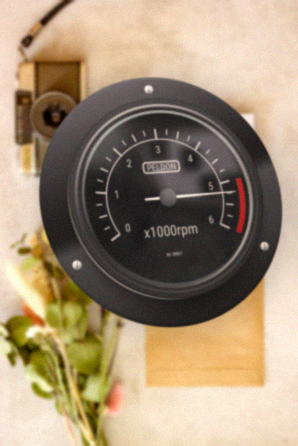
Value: 5250 rpm
